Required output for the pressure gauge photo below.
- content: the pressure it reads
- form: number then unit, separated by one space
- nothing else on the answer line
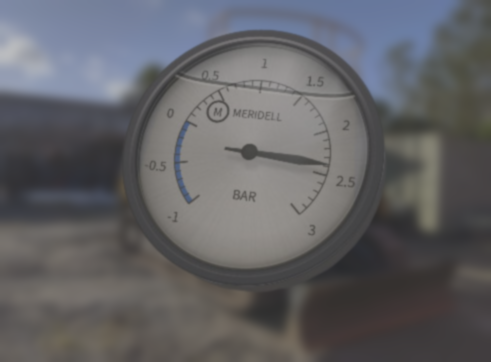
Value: 2.4 bar
